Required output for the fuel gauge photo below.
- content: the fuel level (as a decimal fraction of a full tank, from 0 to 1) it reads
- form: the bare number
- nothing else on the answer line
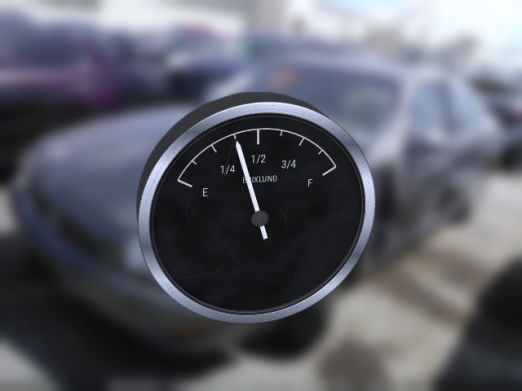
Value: 0.375
